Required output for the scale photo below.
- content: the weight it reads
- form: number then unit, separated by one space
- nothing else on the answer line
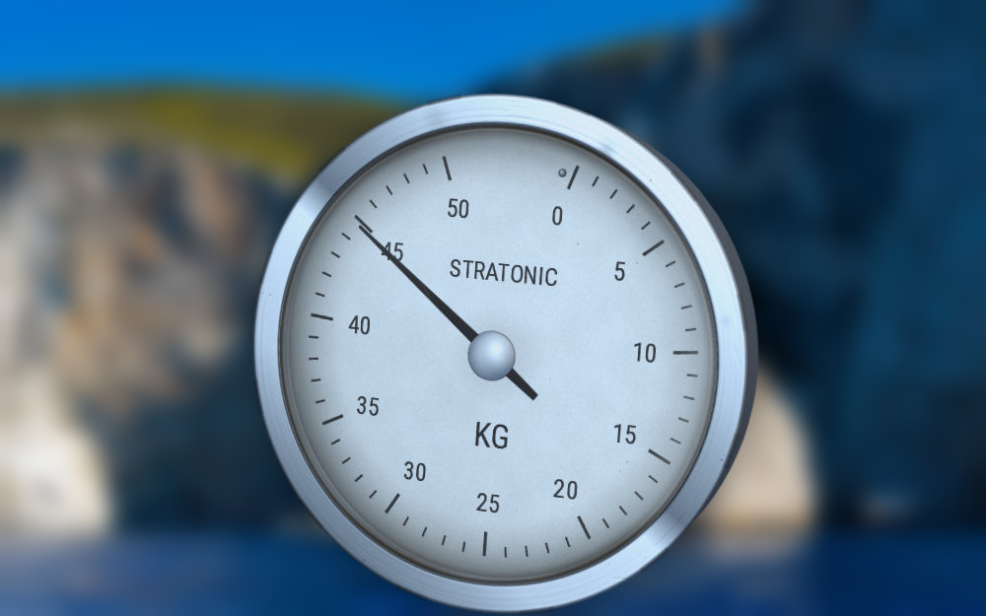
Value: 45 kg
